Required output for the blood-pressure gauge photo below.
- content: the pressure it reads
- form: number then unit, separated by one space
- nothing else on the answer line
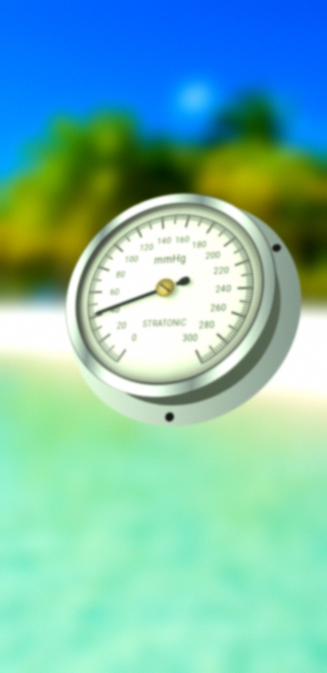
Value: 40 mmHg
